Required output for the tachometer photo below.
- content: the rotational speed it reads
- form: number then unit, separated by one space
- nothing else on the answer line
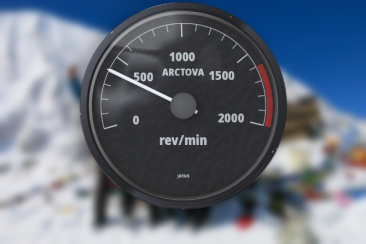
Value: 400 rpm
